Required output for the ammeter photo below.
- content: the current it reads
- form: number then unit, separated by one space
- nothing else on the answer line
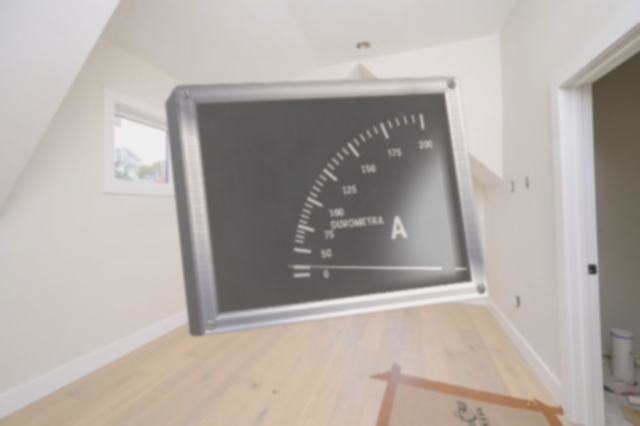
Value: 25 A
